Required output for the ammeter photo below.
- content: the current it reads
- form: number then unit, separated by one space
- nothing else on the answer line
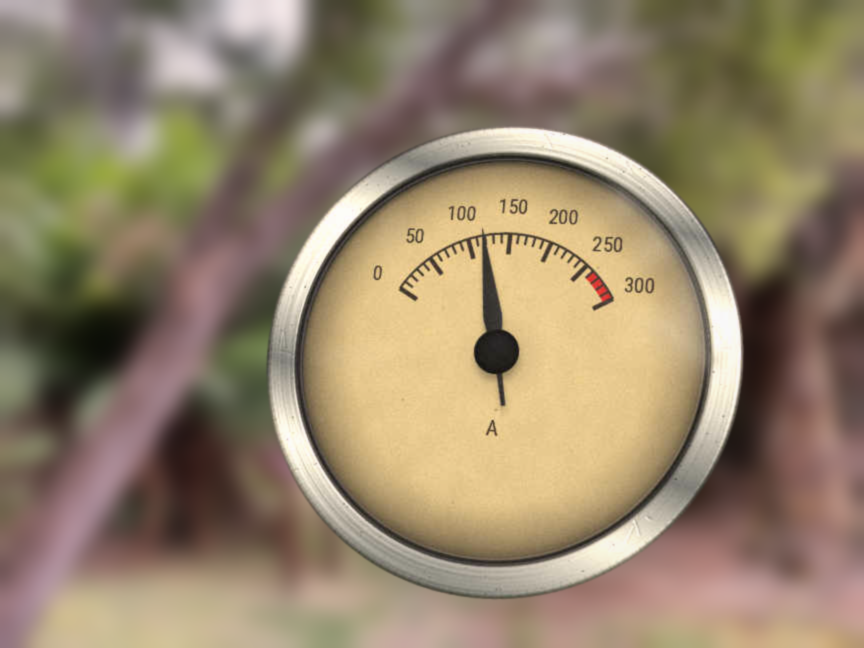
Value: 120 A
